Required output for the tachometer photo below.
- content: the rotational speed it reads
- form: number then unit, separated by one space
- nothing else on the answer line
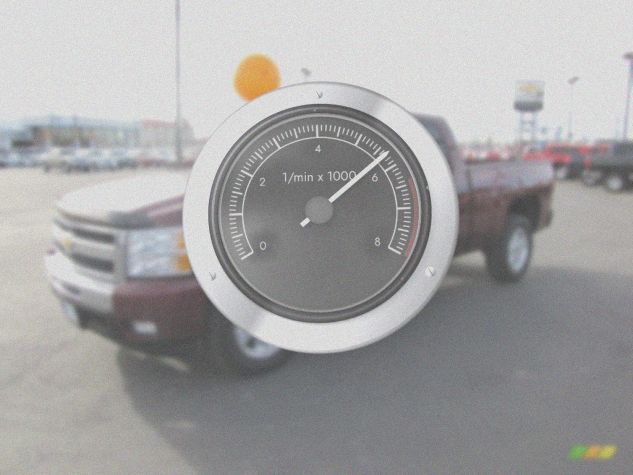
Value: 5700 rpm
